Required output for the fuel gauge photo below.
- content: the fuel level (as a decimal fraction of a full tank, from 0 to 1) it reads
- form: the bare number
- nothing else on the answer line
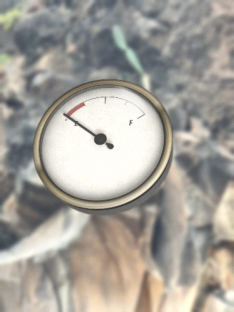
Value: 0
